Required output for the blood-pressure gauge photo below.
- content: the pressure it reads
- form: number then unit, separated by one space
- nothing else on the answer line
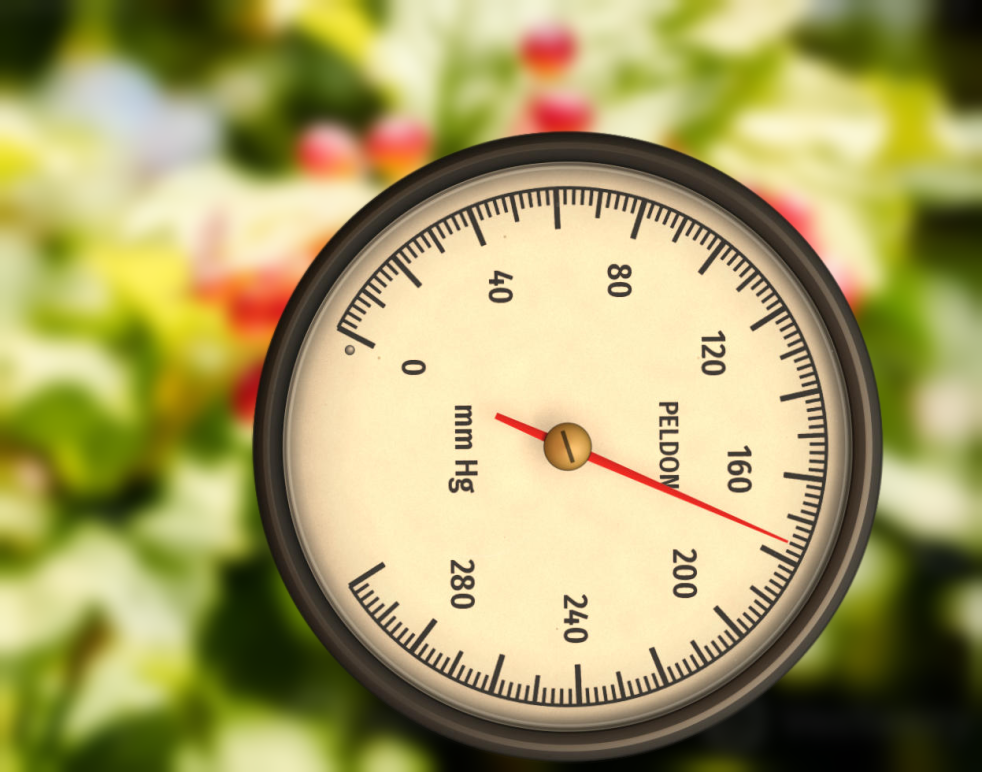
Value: 176 mmHg
